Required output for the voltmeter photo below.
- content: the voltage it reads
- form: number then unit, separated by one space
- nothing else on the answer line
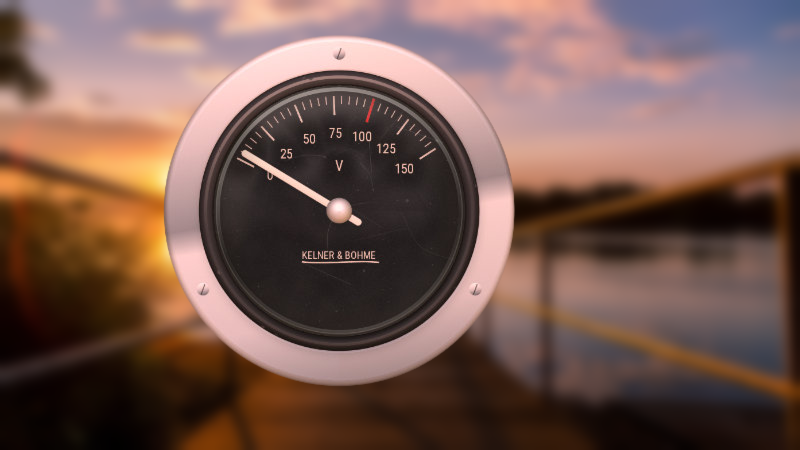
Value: 5 V
